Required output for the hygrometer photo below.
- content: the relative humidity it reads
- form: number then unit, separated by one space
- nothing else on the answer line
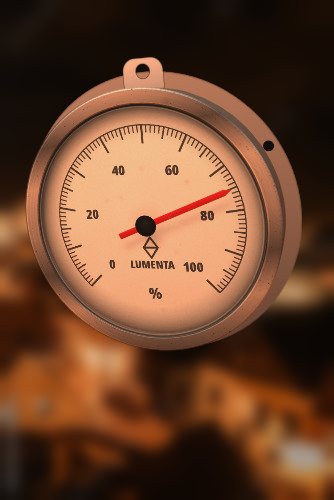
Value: 75 %
